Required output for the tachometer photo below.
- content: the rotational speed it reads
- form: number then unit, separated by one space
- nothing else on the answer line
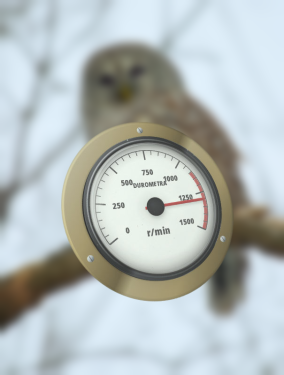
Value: 1300 rpm
